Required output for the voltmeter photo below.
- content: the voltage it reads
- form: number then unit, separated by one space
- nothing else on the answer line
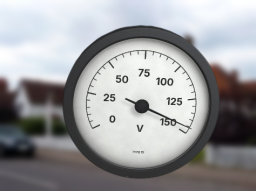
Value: 145 V
